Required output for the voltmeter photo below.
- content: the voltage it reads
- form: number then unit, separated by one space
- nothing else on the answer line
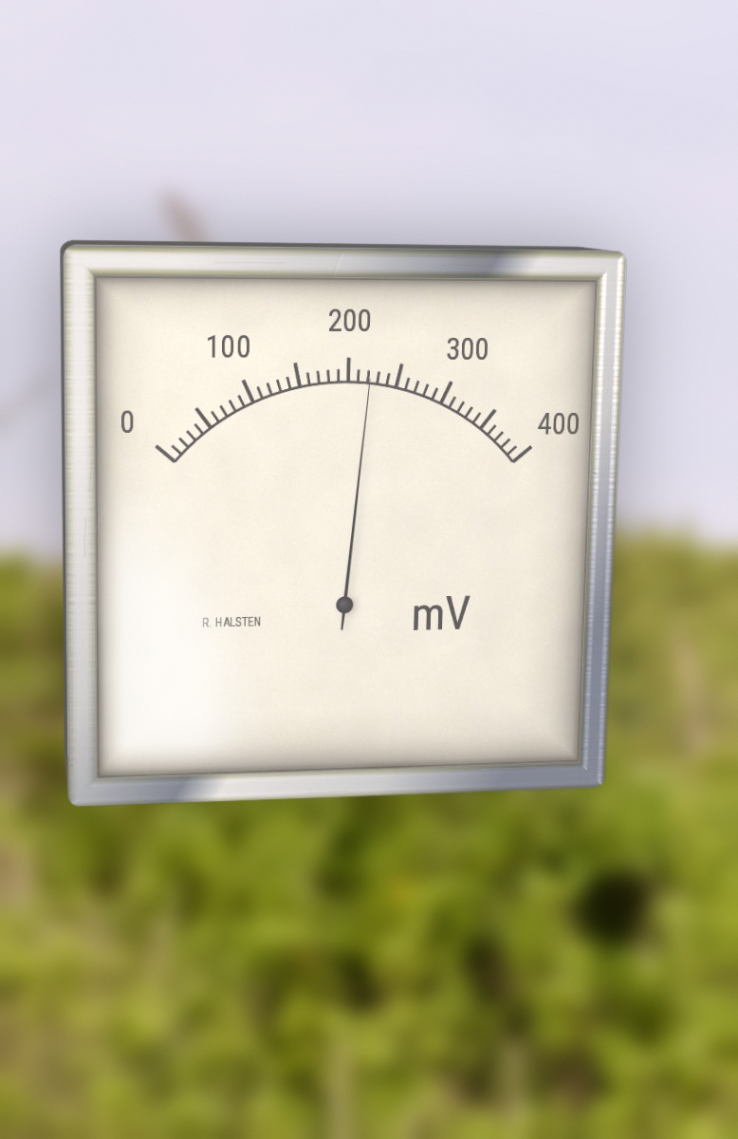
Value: 220 mV
